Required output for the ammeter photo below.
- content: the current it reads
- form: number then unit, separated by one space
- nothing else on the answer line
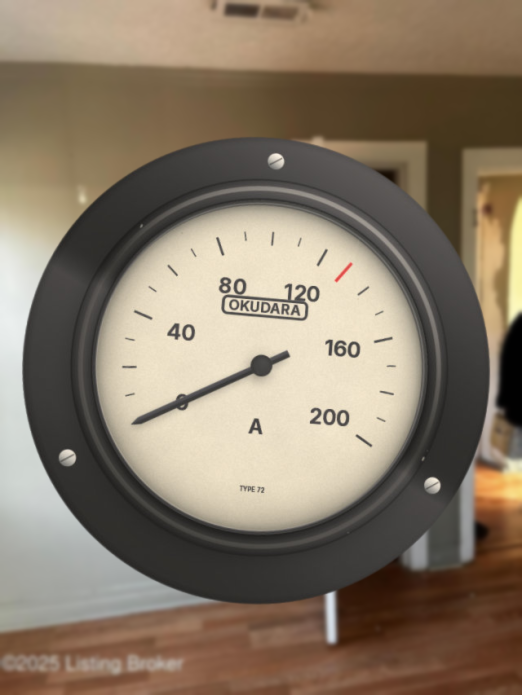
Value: 0 A
